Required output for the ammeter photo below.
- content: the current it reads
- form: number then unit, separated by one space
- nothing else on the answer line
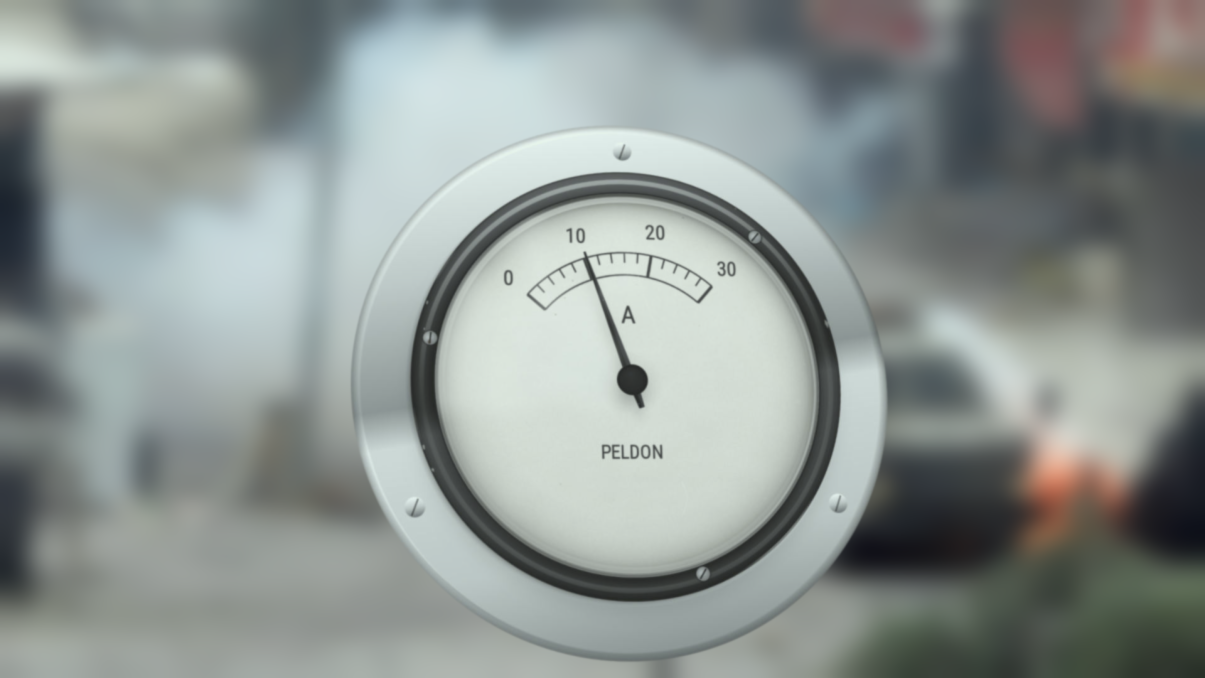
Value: 10 A
